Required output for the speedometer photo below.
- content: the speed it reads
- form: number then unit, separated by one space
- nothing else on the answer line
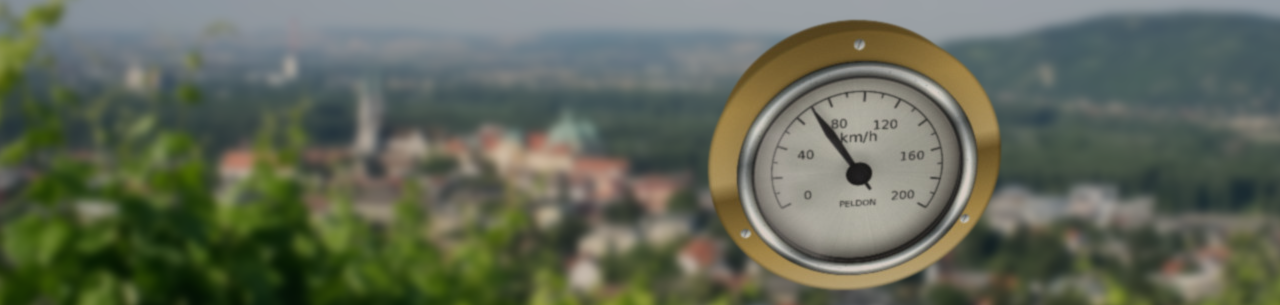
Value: 70 km/h
